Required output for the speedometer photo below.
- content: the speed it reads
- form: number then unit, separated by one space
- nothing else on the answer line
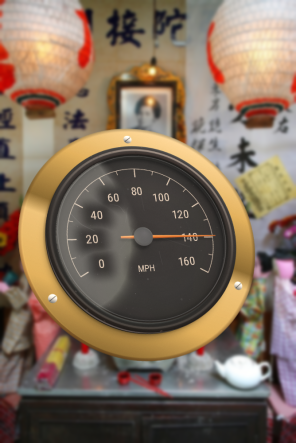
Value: 140 mph
